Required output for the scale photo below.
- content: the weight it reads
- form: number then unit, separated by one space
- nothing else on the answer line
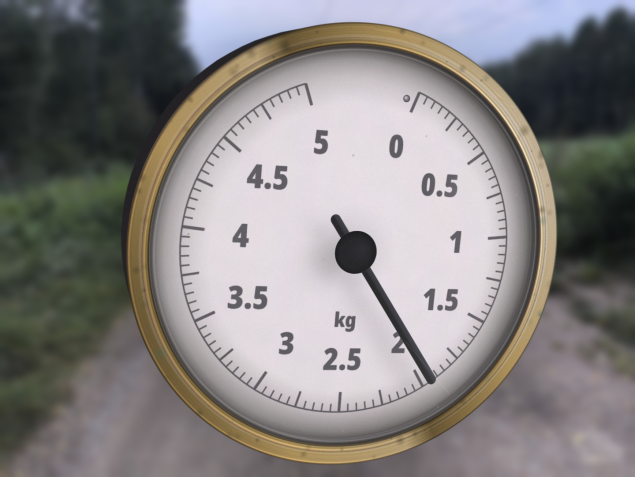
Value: 1.95 kg
